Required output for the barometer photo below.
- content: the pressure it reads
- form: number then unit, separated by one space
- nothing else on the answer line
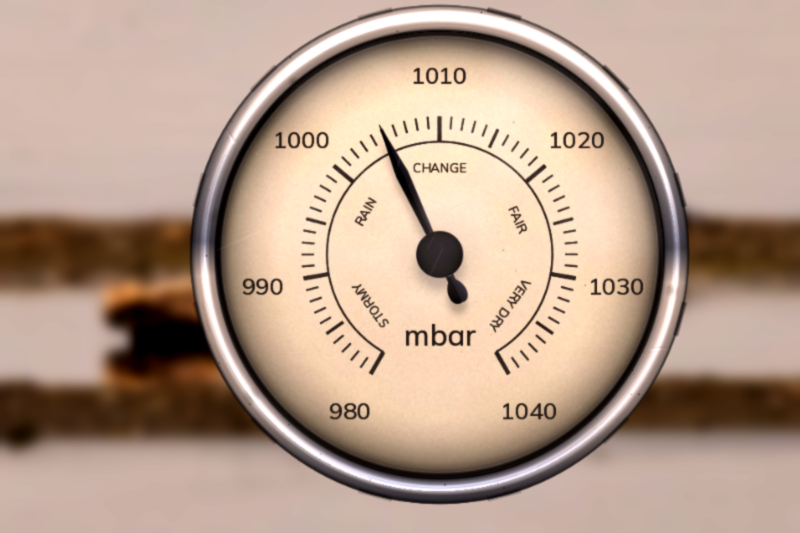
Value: 1005 mbar
